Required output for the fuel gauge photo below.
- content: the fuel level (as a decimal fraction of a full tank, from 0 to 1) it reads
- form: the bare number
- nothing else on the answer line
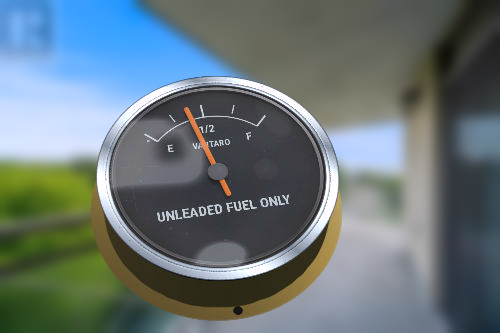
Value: 0.375
